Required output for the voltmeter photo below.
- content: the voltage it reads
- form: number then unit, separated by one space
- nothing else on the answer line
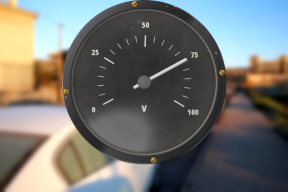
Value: 75 V
